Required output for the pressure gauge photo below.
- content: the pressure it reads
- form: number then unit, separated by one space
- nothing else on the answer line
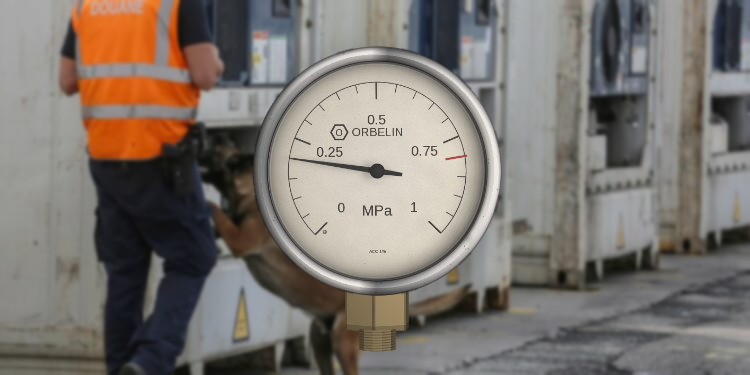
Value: 0.2 MPa
